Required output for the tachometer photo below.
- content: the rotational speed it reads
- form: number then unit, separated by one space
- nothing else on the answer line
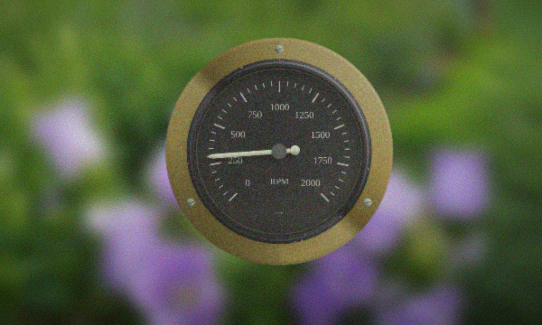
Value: 300 rpm
